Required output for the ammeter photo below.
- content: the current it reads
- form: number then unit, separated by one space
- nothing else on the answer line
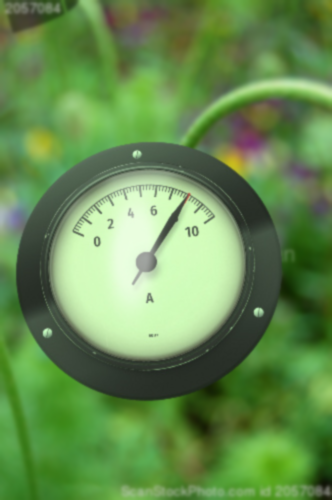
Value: 8 A
